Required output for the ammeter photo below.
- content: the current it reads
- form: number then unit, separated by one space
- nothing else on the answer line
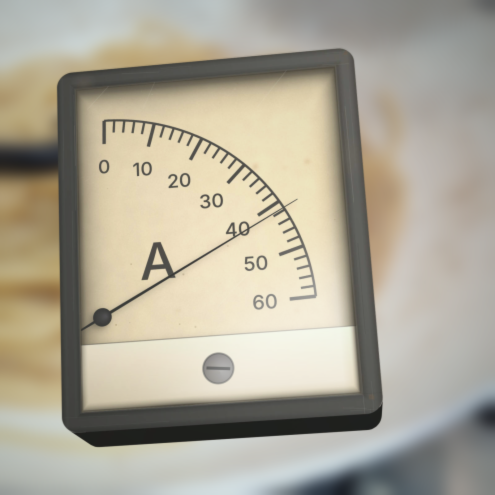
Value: 42 A
